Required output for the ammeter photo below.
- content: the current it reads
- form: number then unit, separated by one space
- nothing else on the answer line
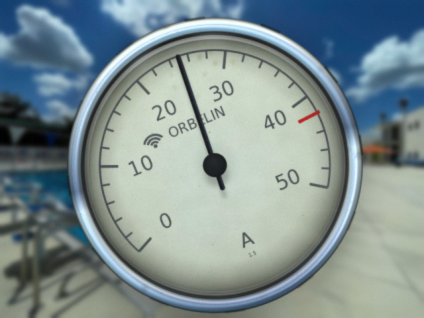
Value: 25 A
